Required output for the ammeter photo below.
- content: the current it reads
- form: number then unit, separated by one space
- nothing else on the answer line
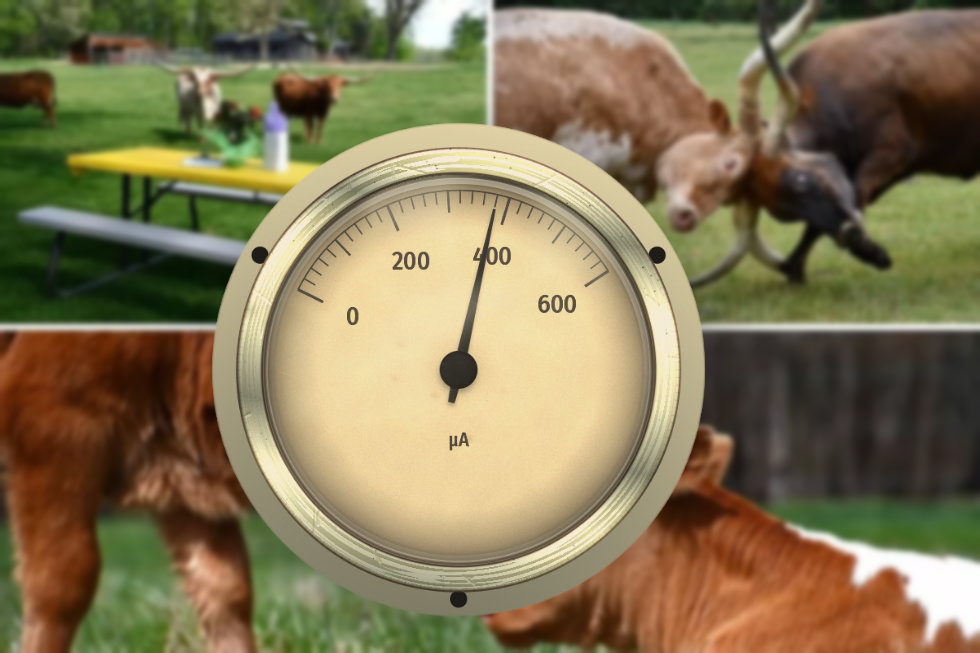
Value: 380 µA
